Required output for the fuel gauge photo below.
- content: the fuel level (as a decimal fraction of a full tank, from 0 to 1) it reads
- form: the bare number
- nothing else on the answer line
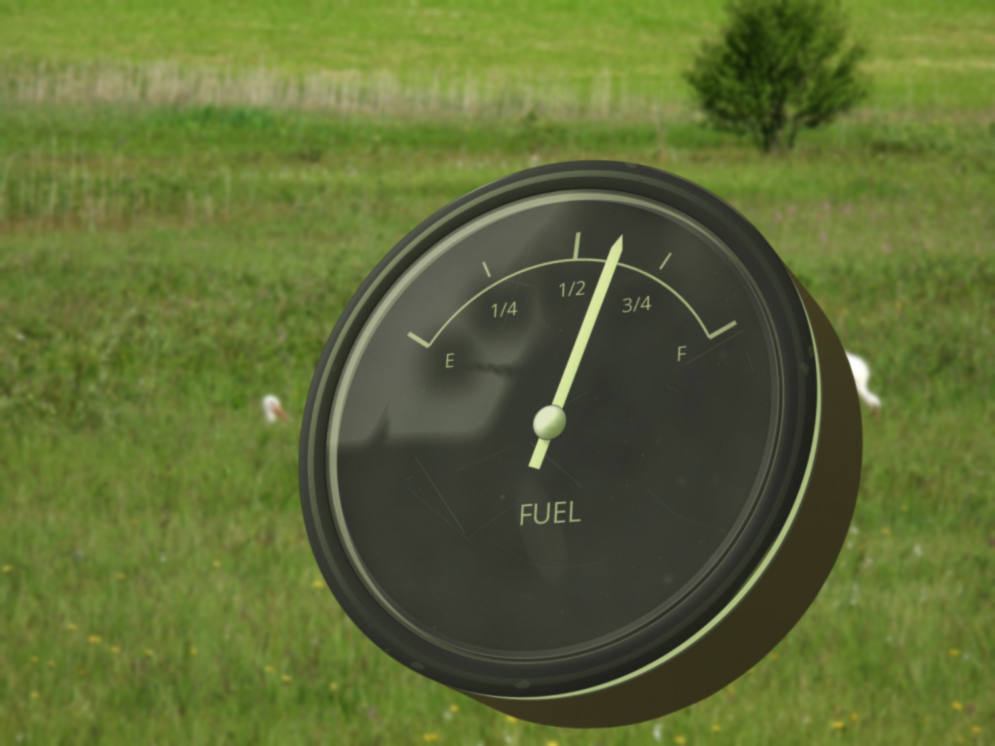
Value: 0.625
